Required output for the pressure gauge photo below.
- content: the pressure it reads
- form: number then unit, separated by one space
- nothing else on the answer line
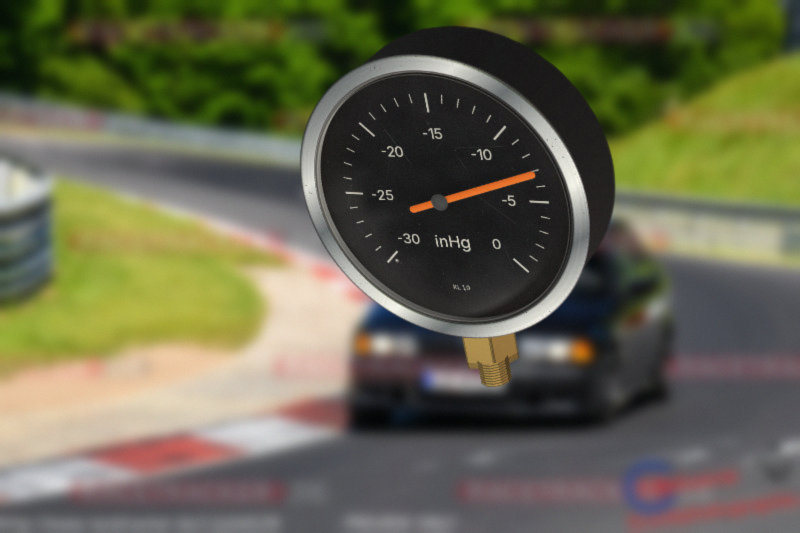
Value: -7 inHg
